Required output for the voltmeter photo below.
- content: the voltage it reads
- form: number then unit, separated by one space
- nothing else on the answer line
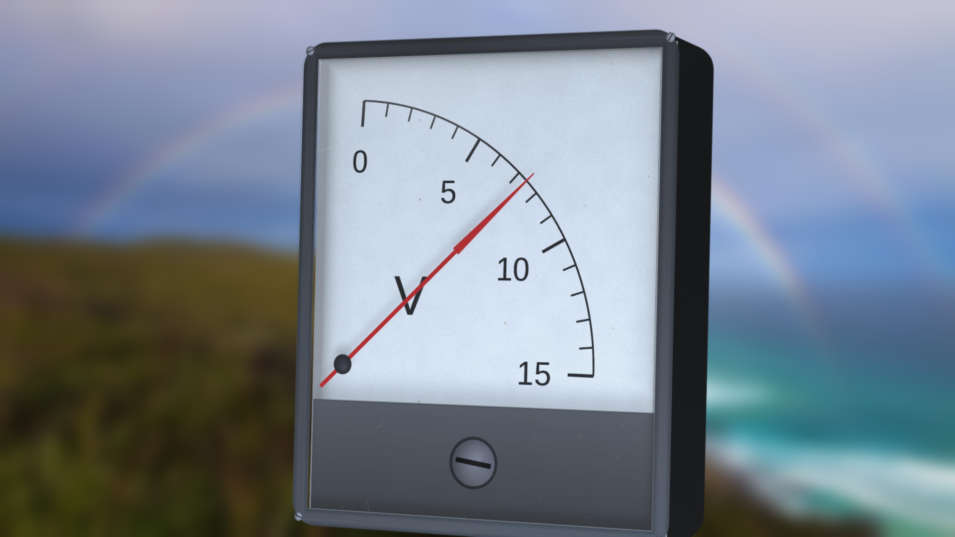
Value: 7.5 V
